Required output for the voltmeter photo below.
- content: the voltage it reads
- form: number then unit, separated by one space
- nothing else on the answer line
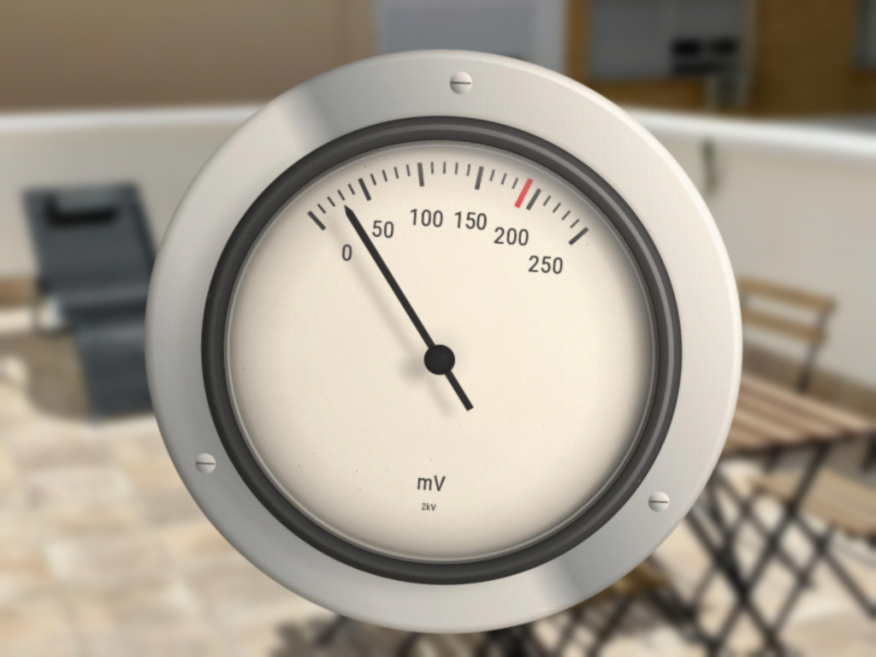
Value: 30 mV
